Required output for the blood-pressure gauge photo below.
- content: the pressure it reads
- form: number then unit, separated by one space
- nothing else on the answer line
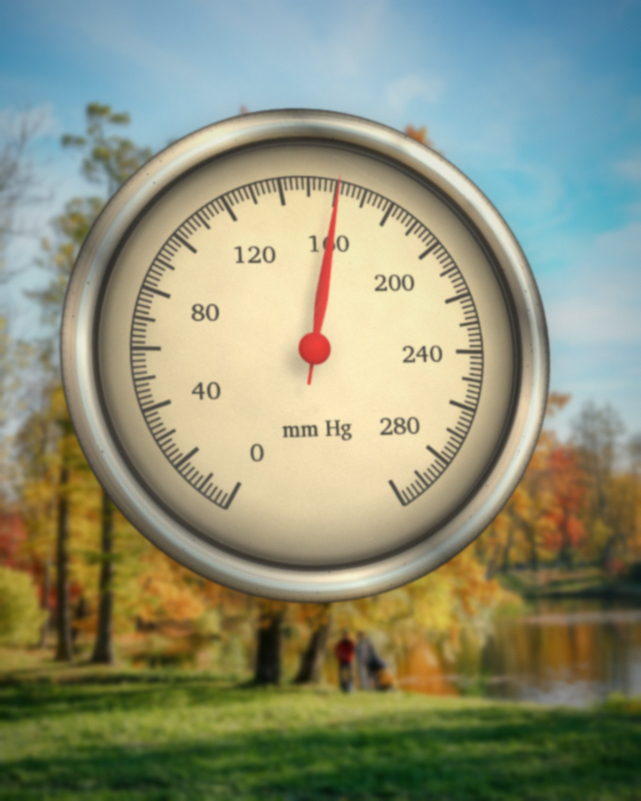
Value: 160 mmHg
